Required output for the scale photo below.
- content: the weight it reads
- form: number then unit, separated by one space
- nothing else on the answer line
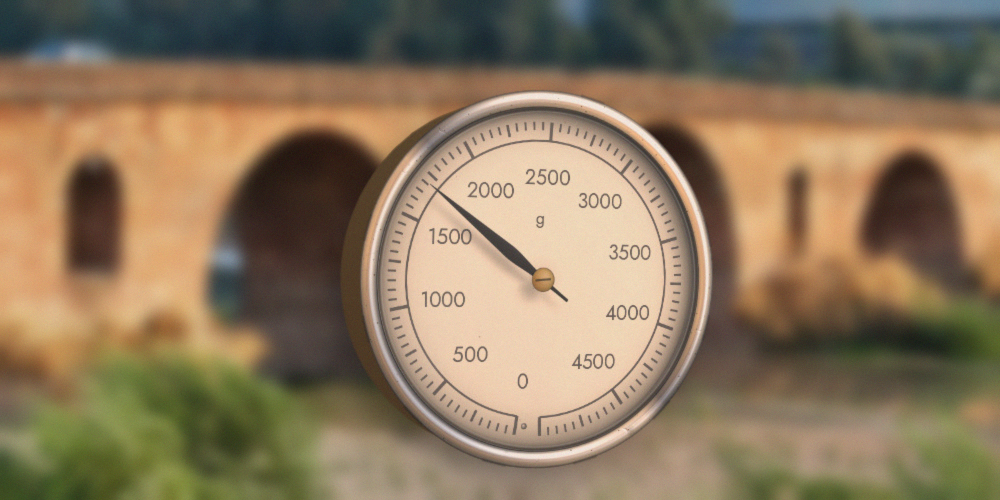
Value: 1700 g
